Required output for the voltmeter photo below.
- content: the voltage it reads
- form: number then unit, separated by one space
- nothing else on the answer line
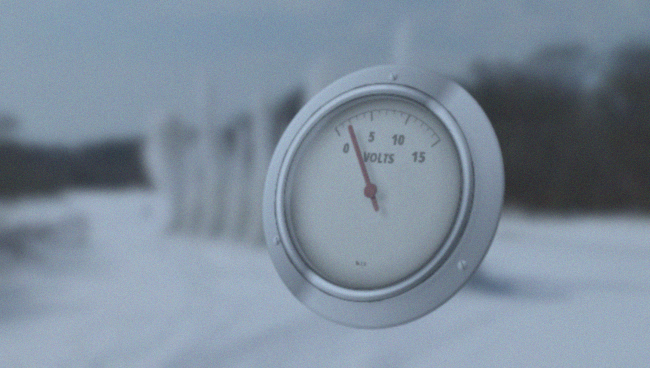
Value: 2 V
